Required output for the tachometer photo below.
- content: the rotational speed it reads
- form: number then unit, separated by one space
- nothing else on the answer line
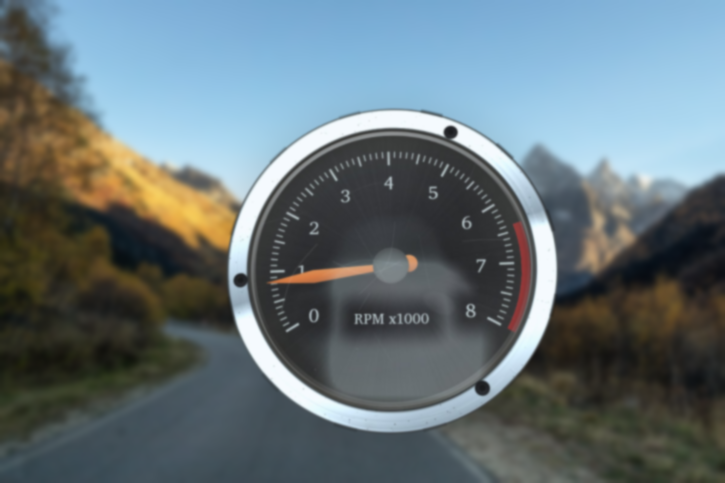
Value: 800 rpm
